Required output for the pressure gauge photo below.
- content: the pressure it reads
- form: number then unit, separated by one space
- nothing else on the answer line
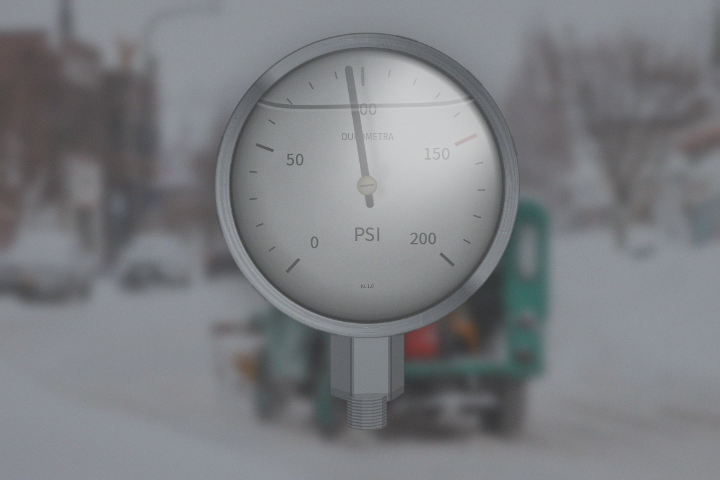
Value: 95 psi
